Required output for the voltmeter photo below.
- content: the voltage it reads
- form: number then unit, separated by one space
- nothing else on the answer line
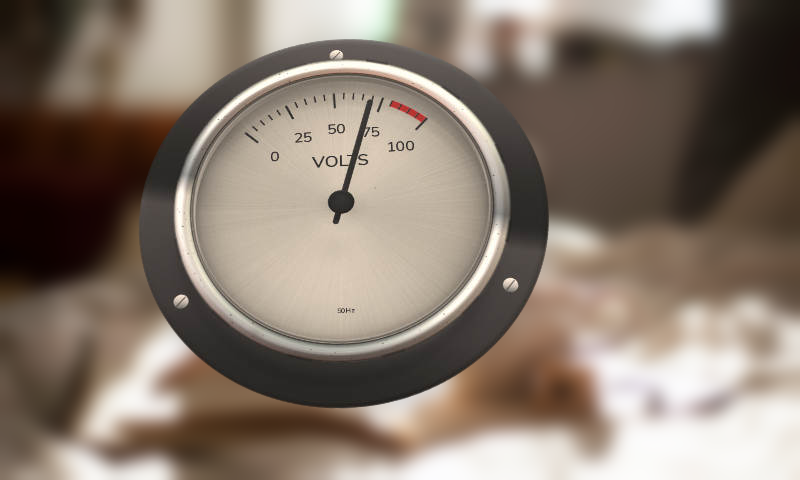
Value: 70 V
